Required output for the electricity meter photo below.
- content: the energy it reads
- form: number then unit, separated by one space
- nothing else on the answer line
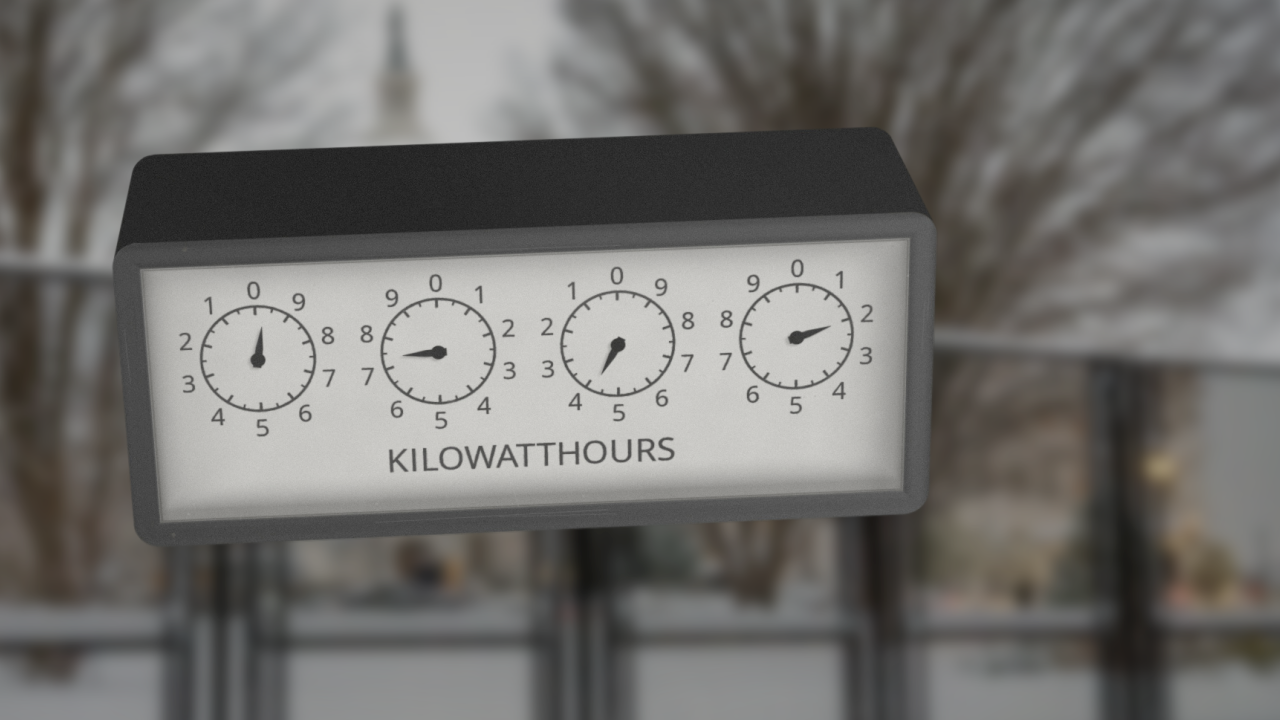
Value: 9742 kWh
